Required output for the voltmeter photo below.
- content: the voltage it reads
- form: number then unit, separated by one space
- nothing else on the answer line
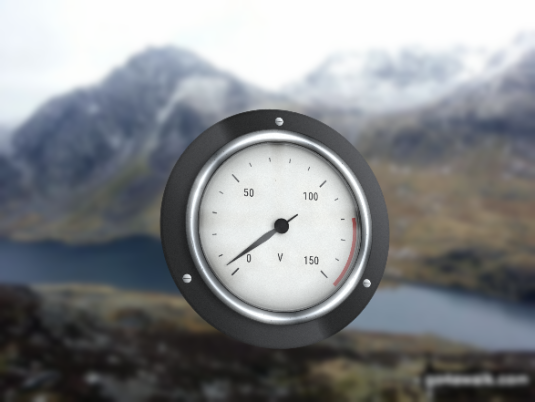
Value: 5 V
